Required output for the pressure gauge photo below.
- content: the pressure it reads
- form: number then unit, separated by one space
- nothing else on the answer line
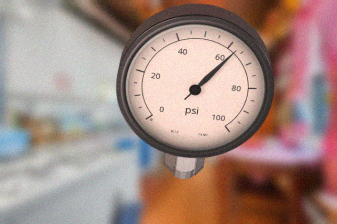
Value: 62.5 psi
